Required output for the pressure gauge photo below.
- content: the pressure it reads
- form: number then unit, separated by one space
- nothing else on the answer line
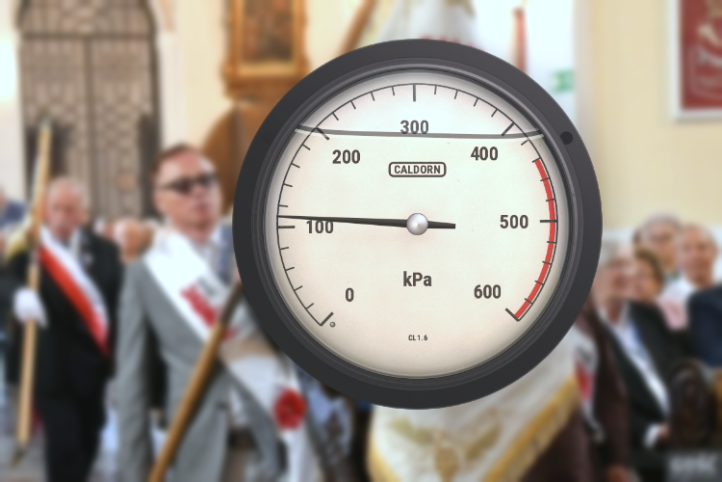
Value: 110 kPa
